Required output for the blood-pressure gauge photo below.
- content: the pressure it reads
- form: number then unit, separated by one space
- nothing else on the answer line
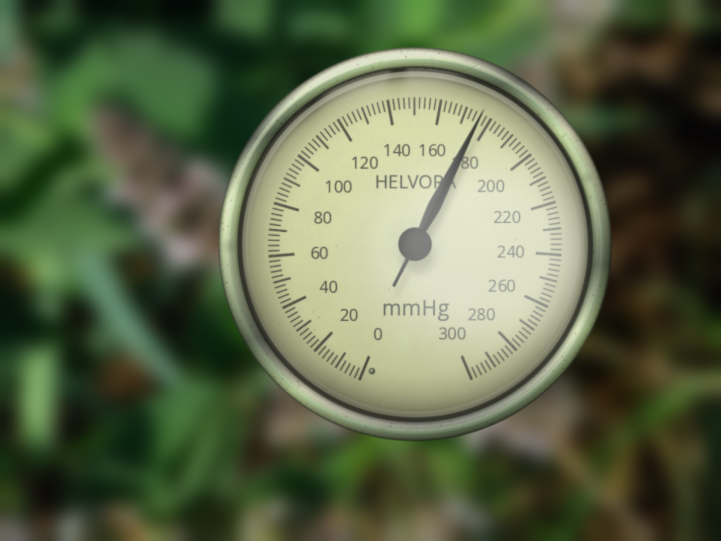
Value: 176 mmHg
